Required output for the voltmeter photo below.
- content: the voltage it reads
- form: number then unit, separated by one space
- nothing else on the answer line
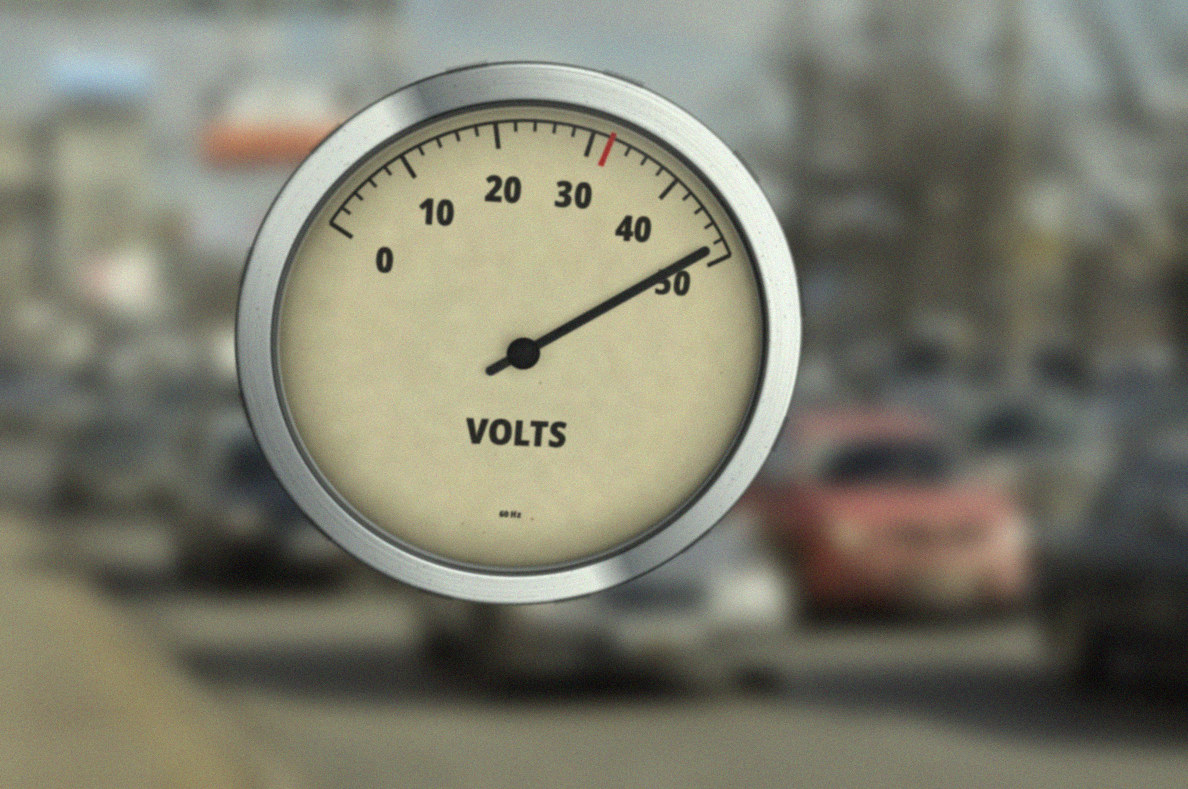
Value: 48 V
